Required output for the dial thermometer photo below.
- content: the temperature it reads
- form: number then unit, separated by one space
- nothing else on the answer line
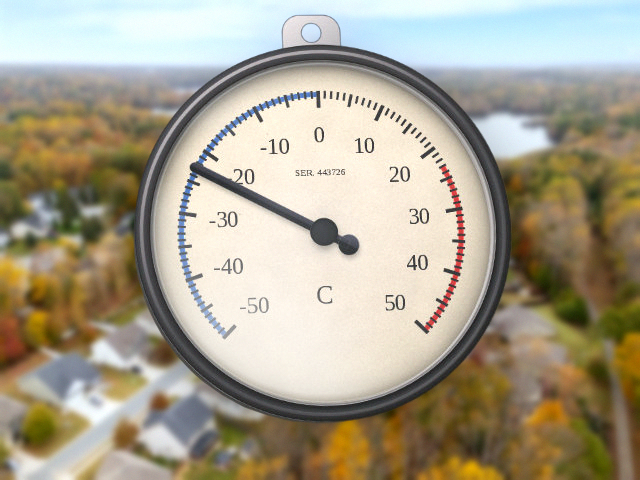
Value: -23 °C
